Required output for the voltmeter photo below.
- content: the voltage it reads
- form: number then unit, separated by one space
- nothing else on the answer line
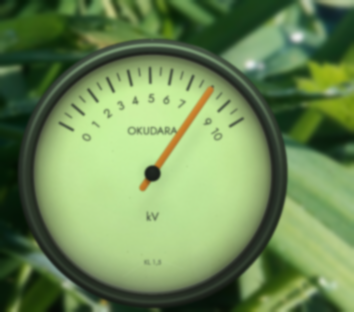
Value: 8 kV
